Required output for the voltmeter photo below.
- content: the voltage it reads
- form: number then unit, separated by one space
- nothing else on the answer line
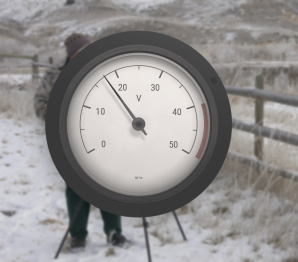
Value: 17.5 V
